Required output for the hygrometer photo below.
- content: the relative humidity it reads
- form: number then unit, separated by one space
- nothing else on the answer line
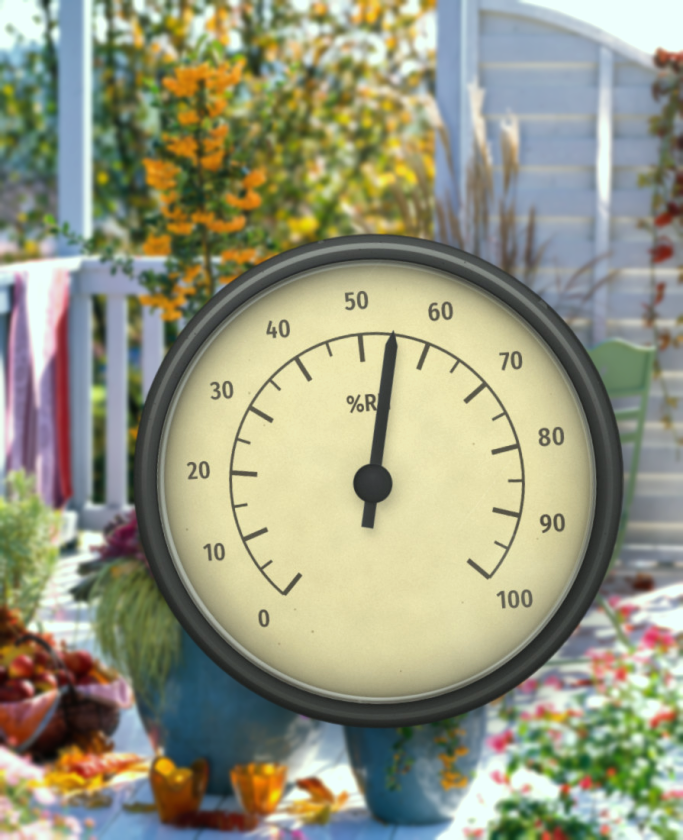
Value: 55 %
